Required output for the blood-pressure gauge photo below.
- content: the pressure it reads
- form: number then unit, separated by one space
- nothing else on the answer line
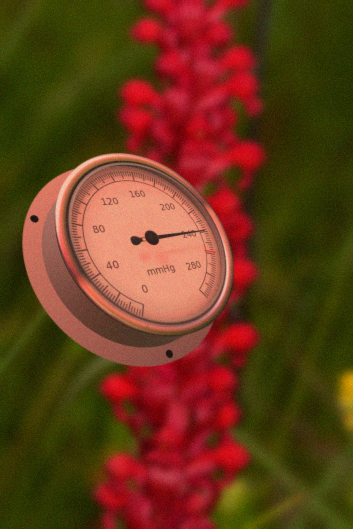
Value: 240 mmHg
